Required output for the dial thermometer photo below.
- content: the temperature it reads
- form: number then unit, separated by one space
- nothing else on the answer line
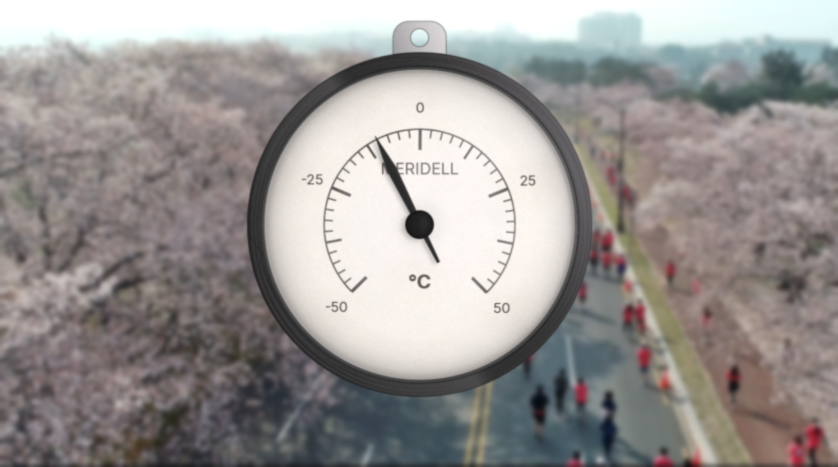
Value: -10 °C
